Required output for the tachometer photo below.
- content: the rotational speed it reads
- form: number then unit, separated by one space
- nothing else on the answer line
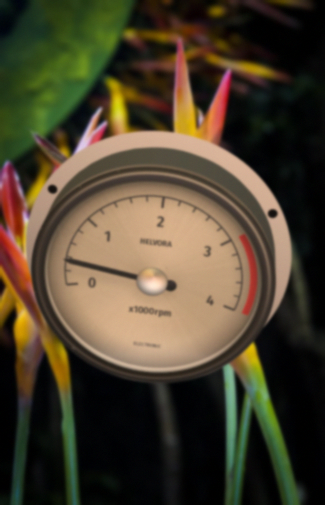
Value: 400 rpm
